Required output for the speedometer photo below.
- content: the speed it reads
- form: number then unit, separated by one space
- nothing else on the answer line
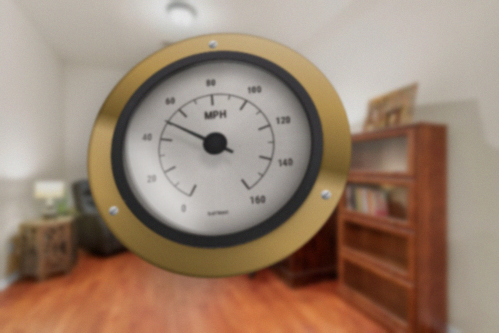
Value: 50 mph
